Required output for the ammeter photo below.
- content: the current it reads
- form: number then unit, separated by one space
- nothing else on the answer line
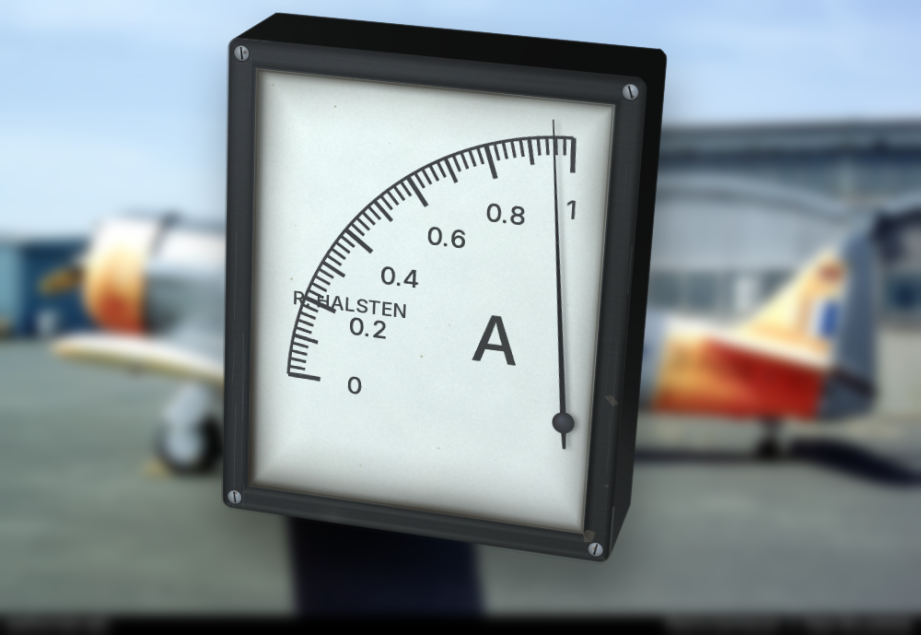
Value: 0.96 A
